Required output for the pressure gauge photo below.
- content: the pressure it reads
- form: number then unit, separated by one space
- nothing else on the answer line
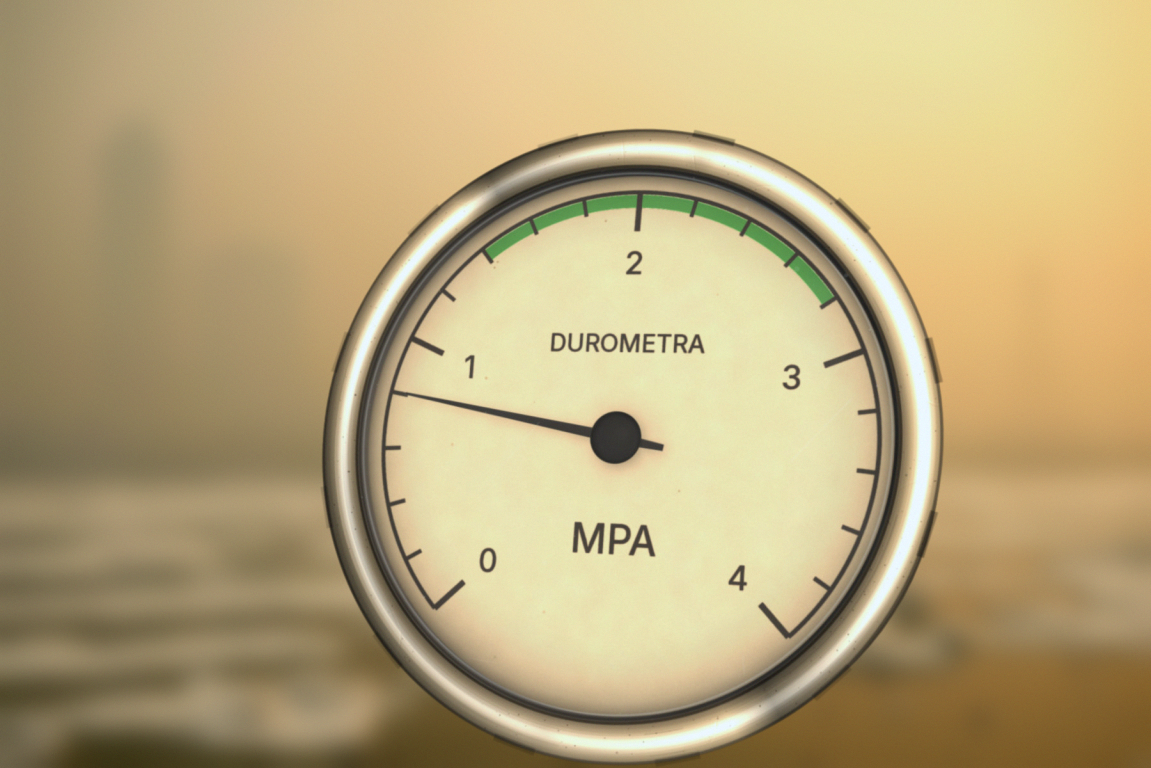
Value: 0.8 MPa
